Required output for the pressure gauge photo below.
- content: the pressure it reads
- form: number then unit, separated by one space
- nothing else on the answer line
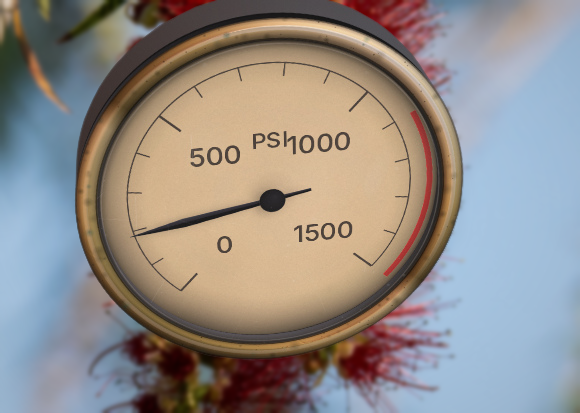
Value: 200 psi
